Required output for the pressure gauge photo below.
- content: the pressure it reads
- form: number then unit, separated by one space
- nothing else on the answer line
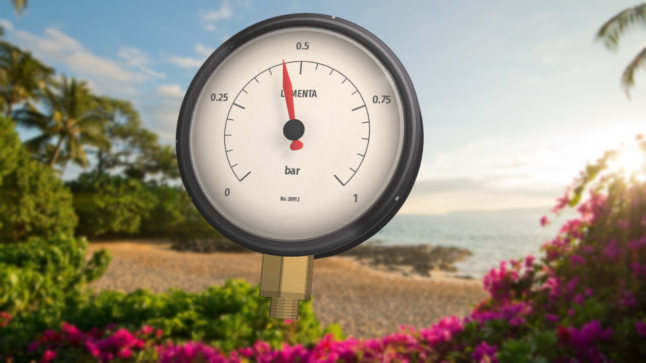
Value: 0.45 bar
